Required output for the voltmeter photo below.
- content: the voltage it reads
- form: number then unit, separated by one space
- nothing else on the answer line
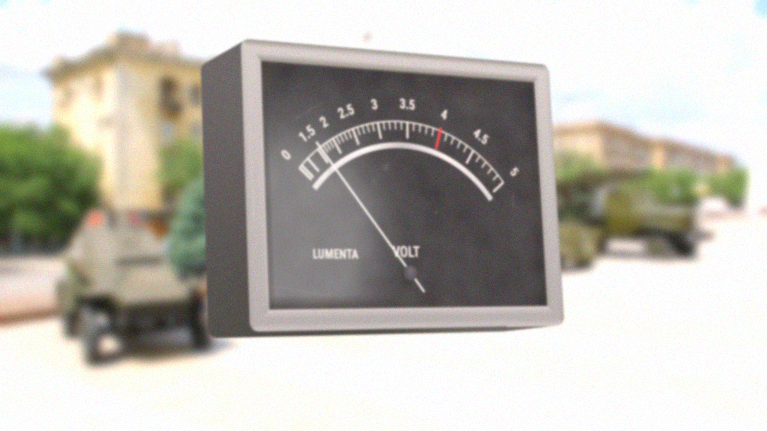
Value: 1.5 V
